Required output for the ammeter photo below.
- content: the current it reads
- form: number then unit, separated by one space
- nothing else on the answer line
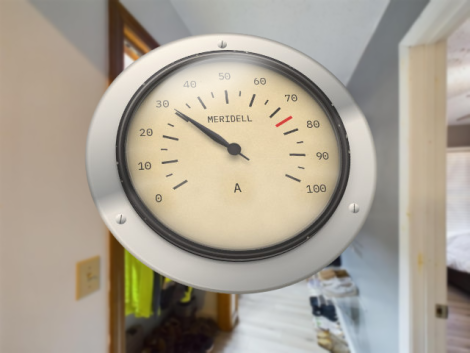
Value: 30 A
